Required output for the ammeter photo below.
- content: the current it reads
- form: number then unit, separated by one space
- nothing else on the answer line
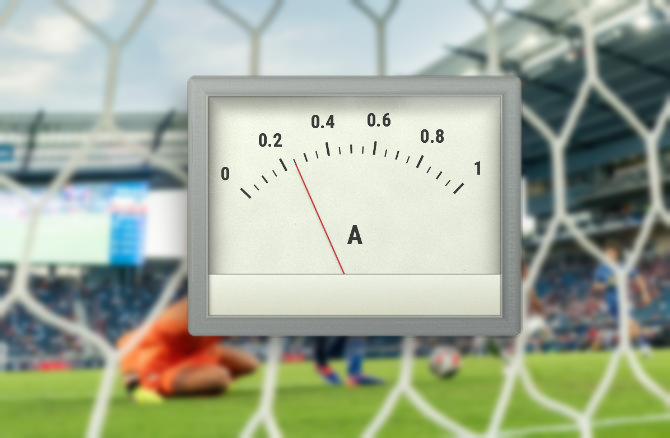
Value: 0.25 A
